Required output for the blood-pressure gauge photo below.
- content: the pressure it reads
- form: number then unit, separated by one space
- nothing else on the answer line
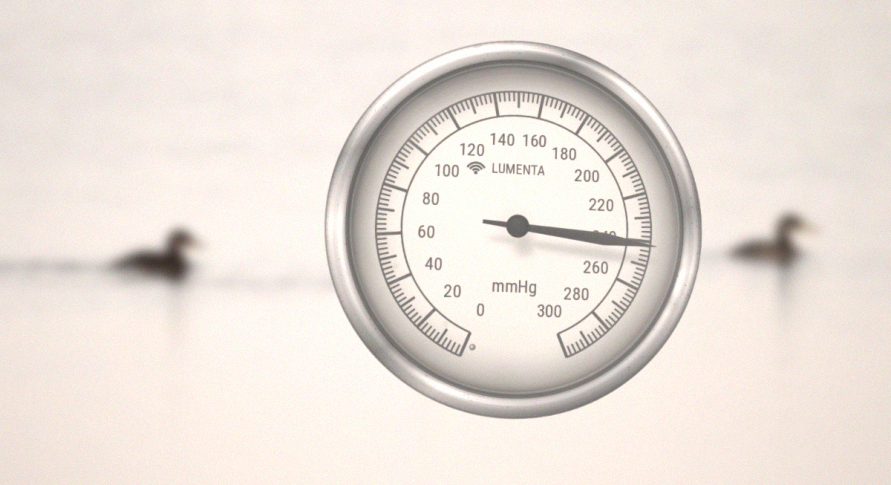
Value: 242 mmHg
